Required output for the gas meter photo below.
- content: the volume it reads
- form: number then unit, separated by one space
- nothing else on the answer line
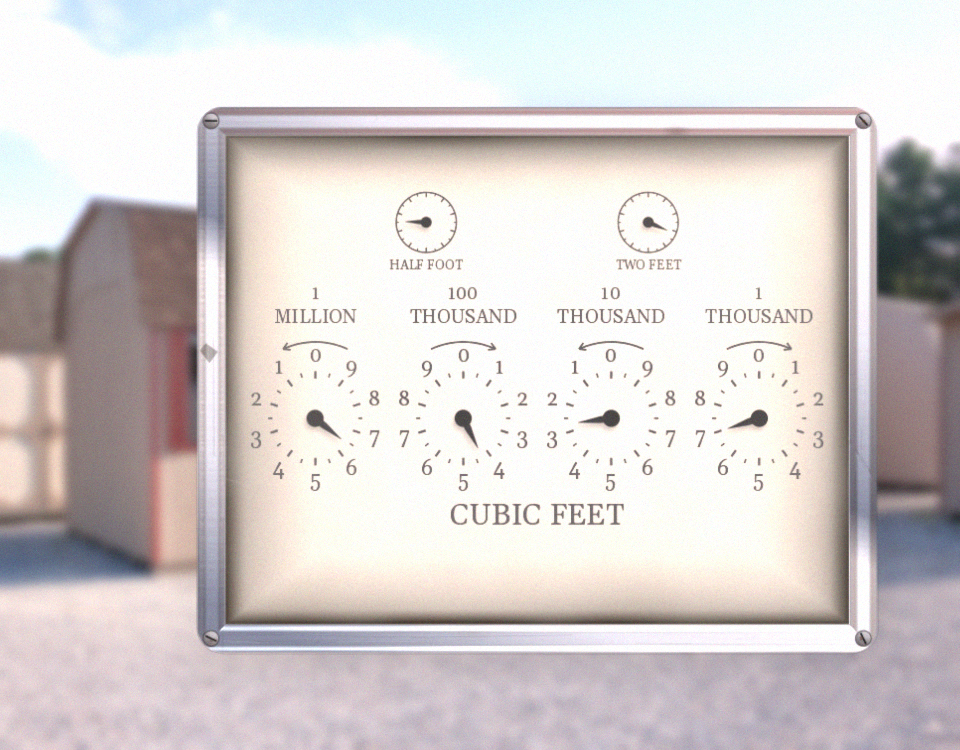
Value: 642700 ft³
